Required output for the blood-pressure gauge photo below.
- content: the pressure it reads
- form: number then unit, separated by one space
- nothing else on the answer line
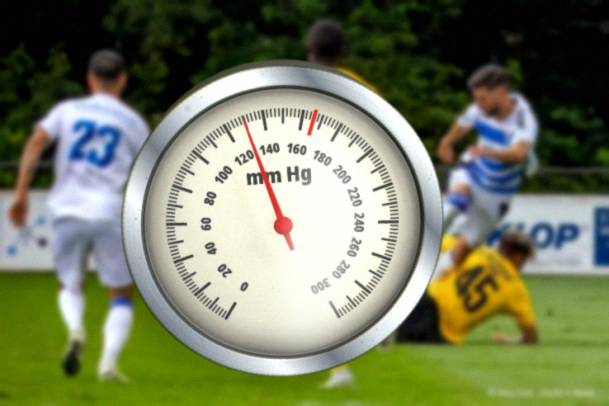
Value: 130 mmHg
